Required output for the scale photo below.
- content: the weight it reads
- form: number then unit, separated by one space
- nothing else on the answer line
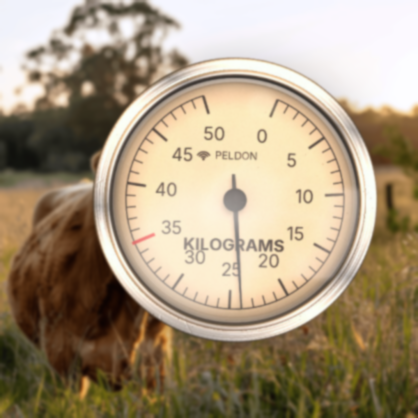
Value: 24 kg
